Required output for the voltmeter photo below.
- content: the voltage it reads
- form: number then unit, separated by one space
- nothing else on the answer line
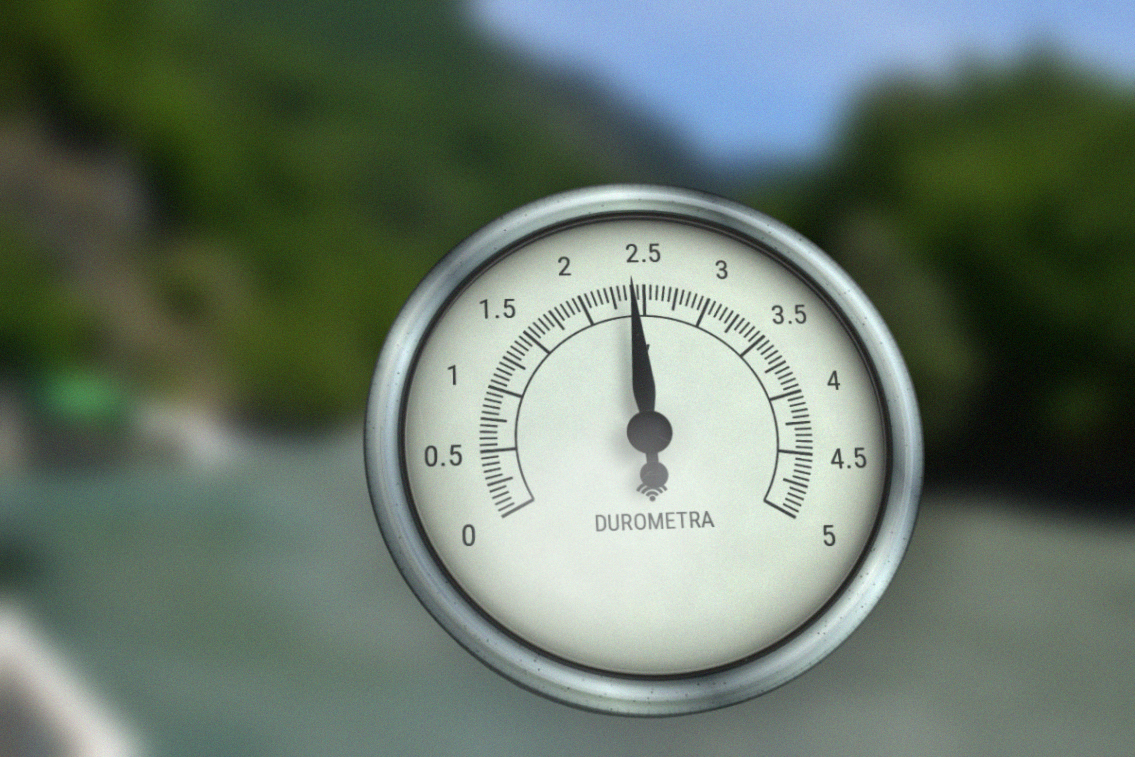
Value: 2.4 V
